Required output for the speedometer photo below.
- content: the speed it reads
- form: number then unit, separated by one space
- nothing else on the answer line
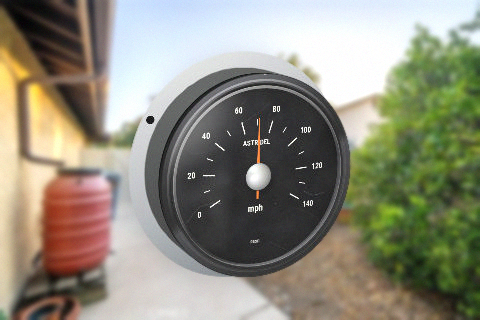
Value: 70 mph
